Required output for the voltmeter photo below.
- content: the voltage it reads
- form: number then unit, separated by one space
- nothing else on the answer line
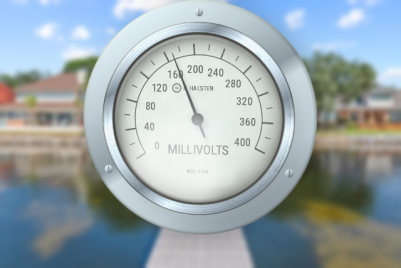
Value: 170 mV
